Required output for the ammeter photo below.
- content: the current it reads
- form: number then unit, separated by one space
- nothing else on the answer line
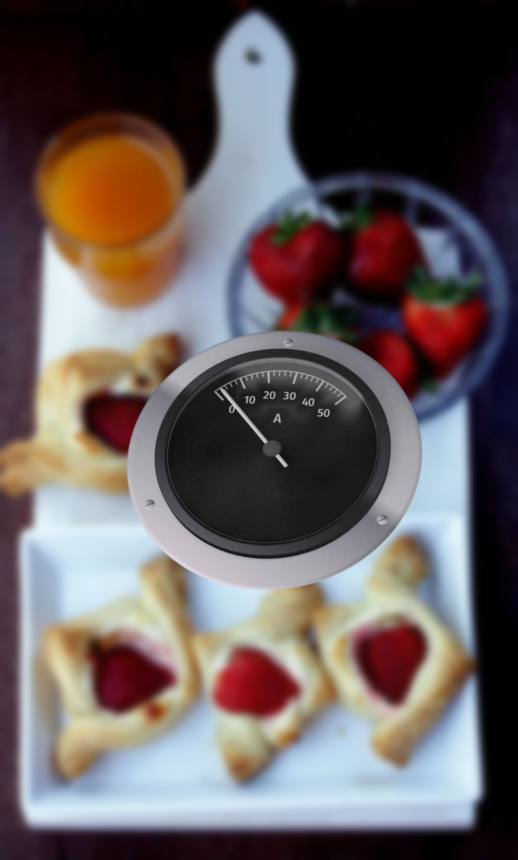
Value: 2 A
